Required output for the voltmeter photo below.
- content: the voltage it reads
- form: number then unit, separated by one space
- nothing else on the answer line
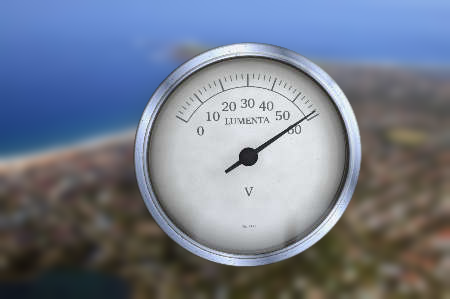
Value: 58 V
